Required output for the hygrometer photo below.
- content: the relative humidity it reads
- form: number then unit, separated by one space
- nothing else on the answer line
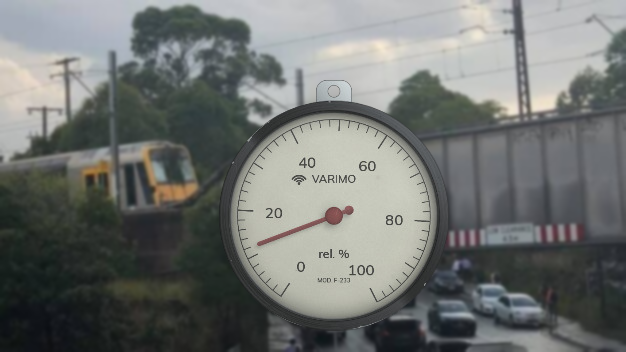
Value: 12 %
